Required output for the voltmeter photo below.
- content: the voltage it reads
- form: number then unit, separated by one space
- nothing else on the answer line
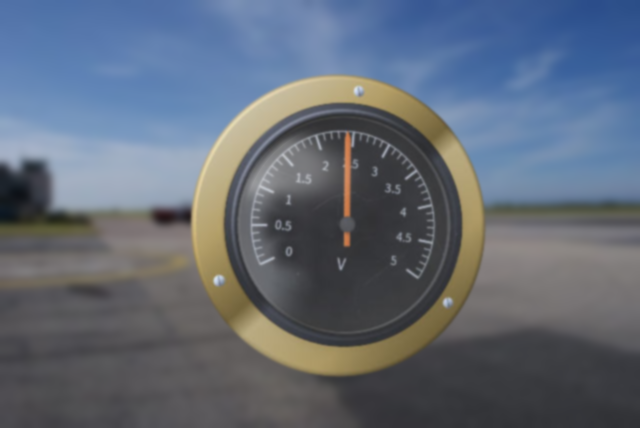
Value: 2.4 V
